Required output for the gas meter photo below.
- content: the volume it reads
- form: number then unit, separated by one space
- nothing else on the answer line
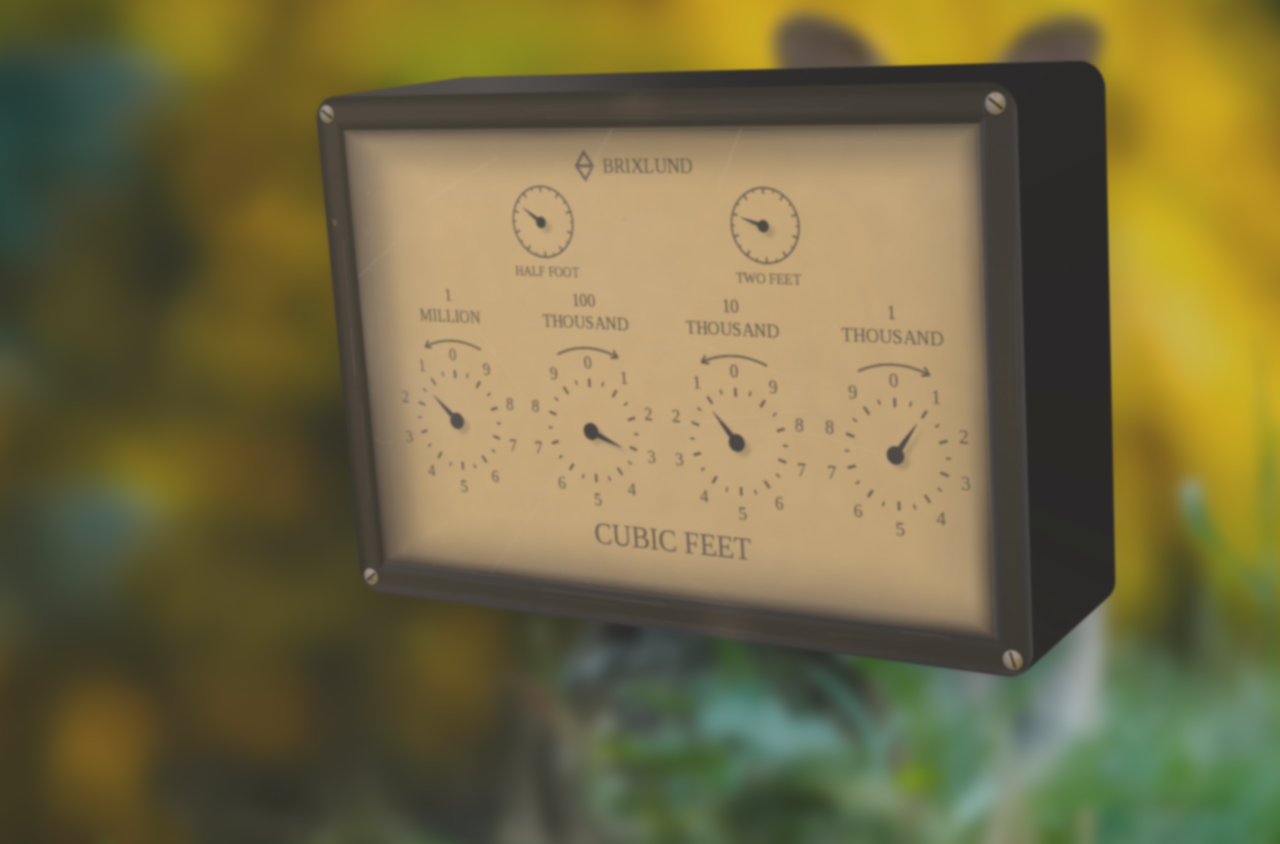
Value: 131100 ft³
